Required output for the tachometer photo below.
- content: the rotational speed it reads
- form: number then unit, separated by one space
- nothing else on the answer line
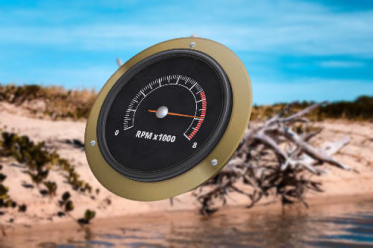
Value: 7000 rpm
